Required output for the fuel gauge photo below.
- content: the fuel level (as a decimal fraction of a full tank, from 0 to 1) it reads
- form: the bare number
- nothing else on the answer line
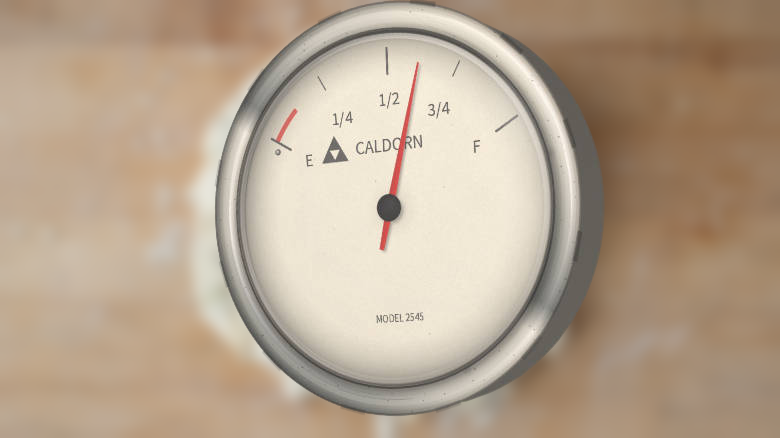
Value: 0.625
